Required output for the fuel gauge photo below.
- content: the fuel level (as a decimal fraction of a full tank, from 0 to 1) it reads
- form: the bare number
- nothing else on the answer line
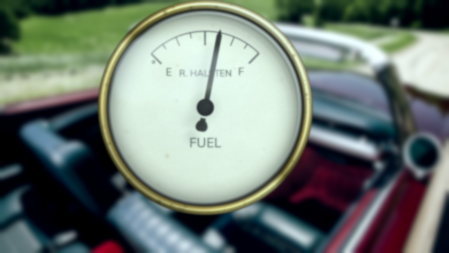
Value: 0.625
